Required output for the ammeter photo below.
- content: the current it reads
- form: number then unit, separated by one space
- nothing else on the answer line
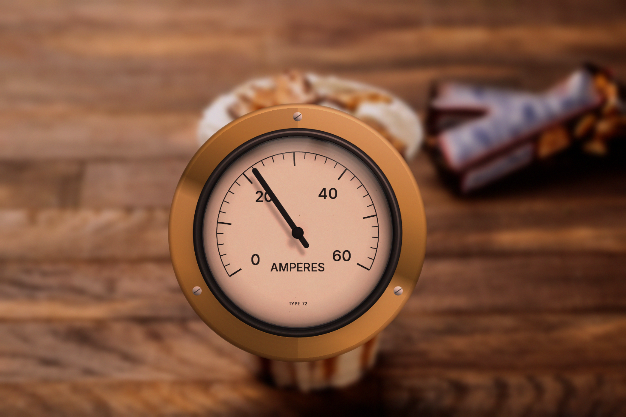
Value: 22 A
